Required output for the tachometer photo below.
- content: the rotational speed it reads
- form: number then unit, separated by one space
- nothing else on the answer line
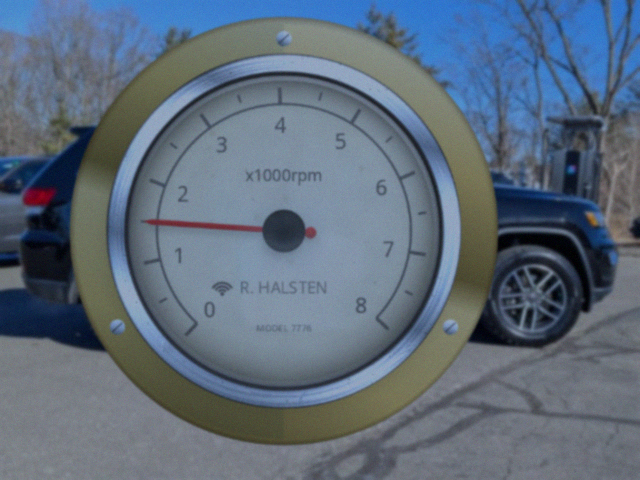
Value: 1500 rpm
